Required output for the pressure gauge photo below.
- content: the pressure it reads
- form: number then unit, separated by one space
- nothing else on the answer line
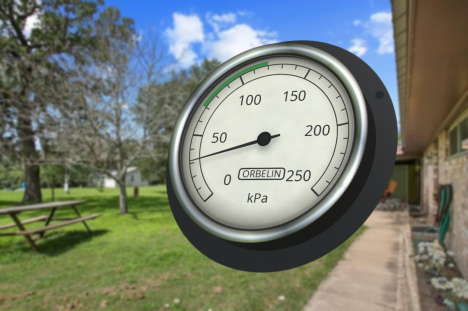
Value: 30 kPa
